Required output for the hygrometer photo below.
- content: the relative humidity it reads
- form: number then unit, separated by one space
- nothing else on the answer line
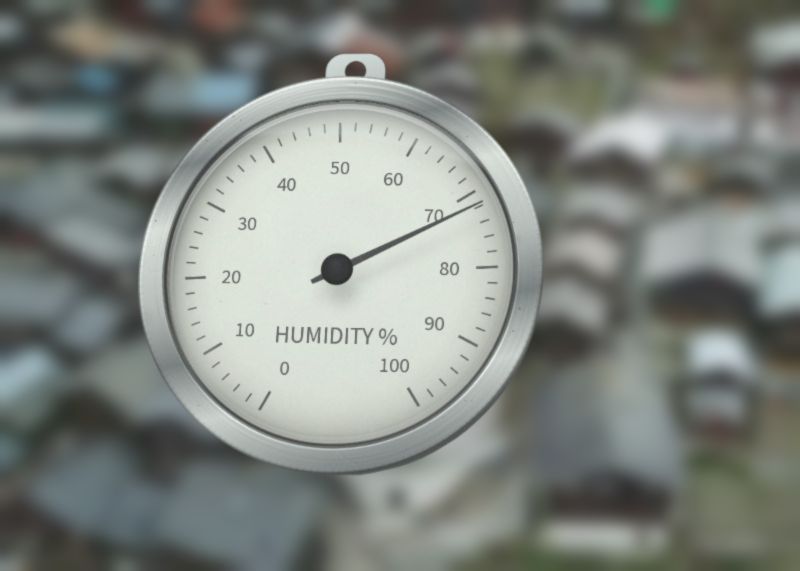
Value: 72 %
